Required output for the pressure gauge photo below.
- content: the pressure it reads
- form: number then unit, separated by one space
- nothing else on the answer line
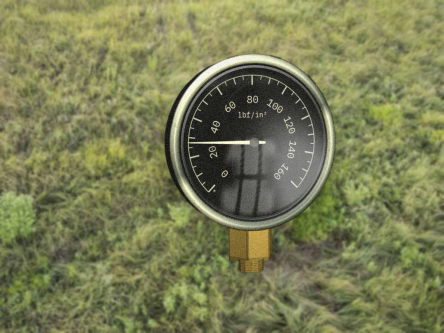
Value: 27.5 psi
